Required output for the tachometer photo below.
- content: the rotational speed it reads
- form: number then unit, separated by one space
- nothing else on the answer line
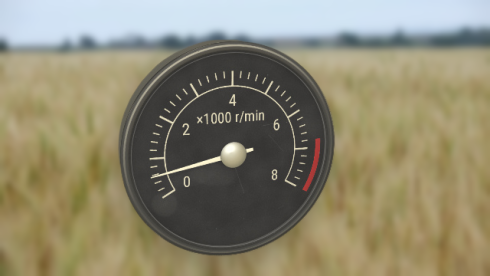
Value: 600 rpm
